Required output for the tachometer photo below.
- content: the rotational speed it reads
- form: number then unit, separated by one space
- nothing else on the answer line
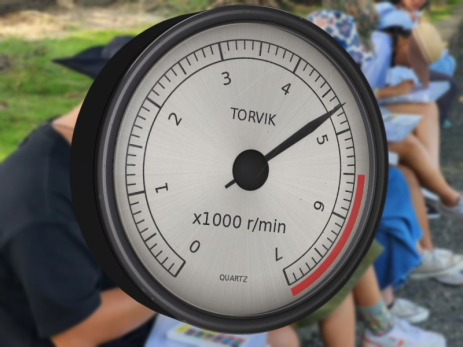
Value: 4700 rpm
